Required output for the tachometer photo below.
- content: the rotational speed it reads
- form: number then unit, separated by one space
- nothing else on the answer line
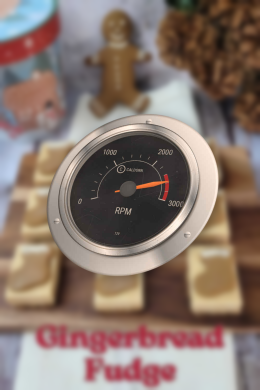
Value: 2600 rpm
